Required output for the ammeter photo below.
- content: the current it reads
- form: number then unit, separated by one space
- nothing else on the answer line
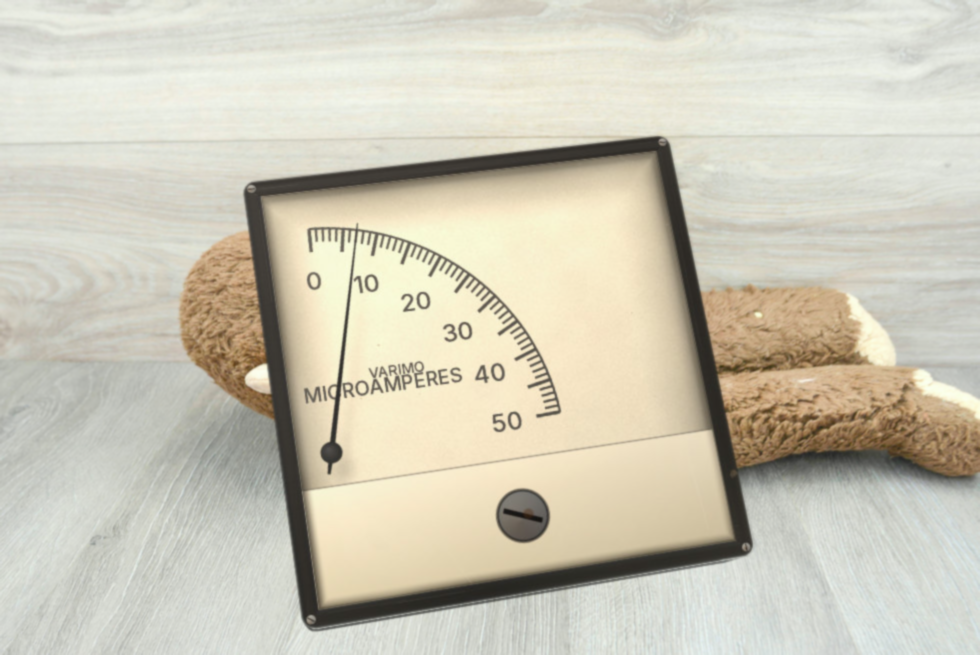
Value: 7 µA
